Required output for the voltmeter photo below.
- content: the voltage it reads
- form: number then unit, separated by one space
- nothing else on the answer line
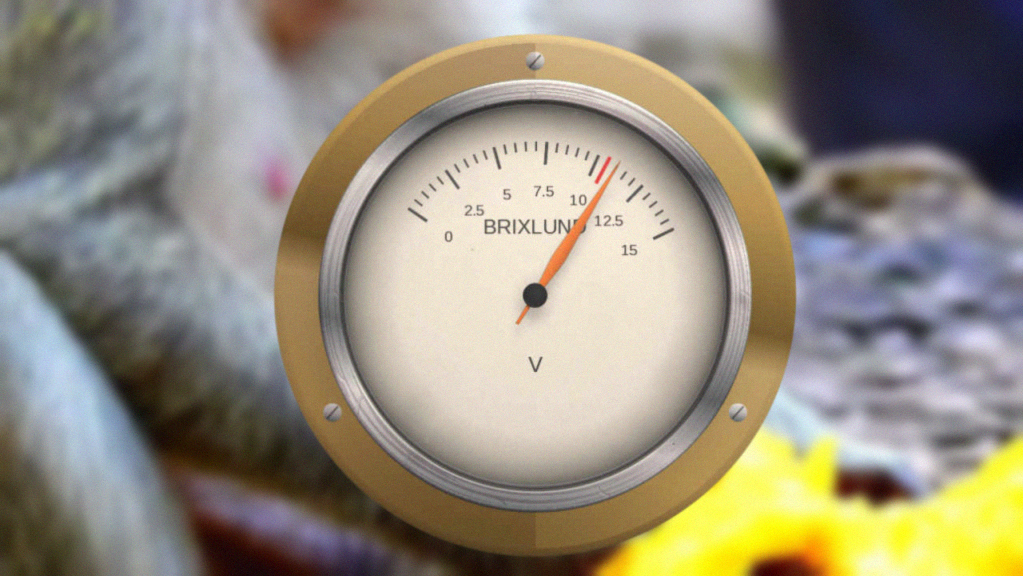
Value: 11 V
